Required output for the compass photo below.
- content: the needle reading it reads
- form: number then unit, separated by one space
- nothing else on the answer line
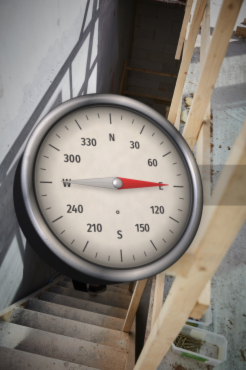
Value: 90 °
